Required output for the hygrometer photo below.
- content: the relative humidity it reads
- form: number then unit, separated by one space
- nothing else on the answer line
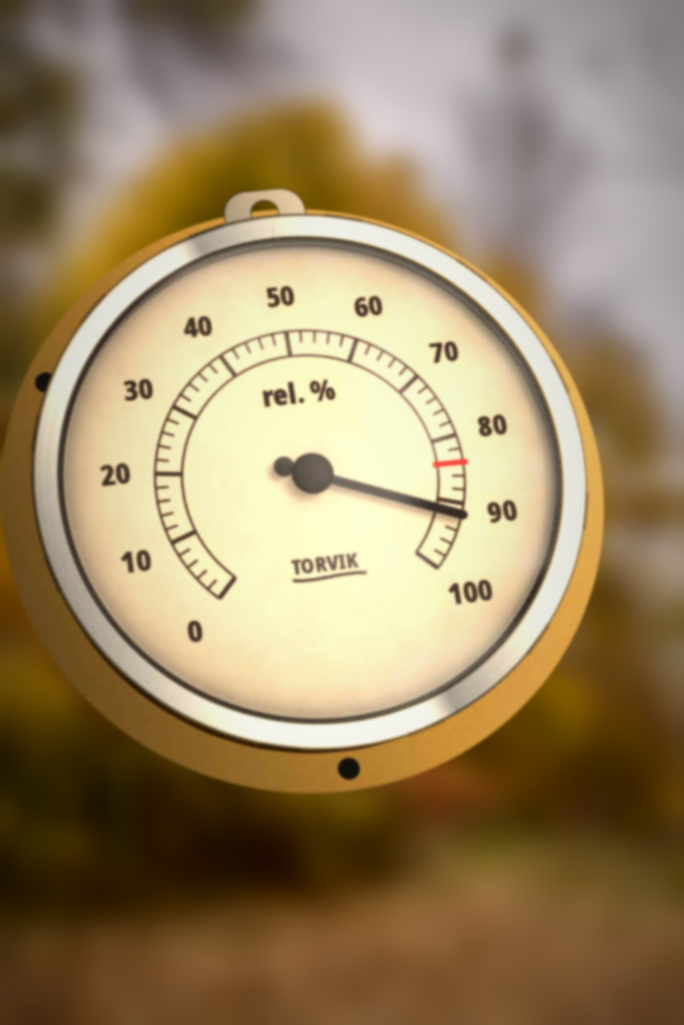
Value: 92 %
